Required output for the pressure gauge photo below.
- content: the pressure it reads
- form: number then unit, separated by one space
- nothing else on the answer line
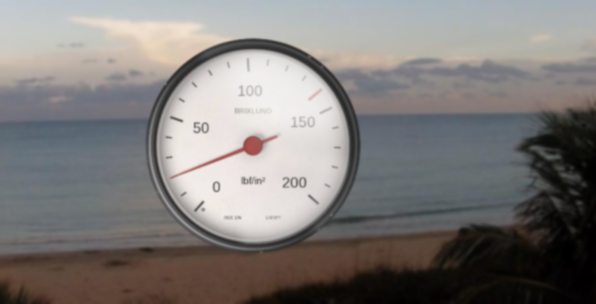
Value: 20 psi
